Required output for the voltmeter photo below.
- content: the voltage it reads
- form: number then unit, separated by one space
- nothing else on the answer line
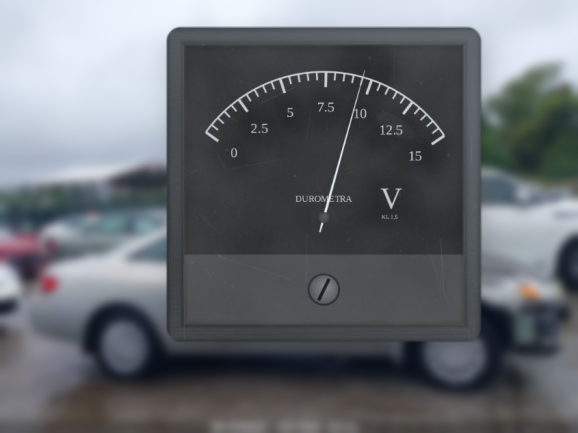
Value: 9.5 V
